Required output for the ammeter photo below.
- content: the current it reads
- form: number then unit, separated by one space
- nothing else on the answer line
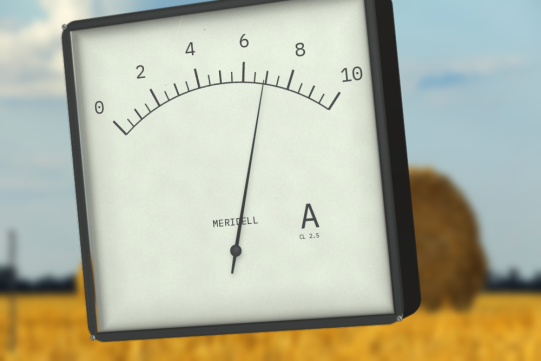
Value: 7 A
